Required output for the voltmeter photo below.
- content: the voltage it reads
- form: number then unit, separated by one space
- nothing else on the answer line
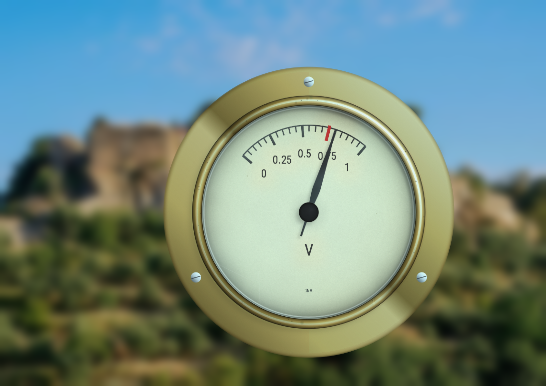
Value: 0.75 V
